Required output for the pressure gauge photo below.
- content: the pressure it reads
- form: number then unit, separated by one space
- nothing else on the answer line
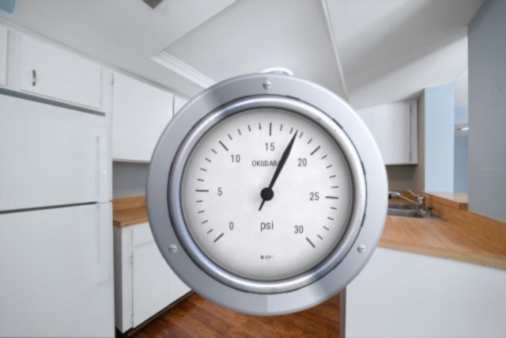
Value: 17.5 psi
